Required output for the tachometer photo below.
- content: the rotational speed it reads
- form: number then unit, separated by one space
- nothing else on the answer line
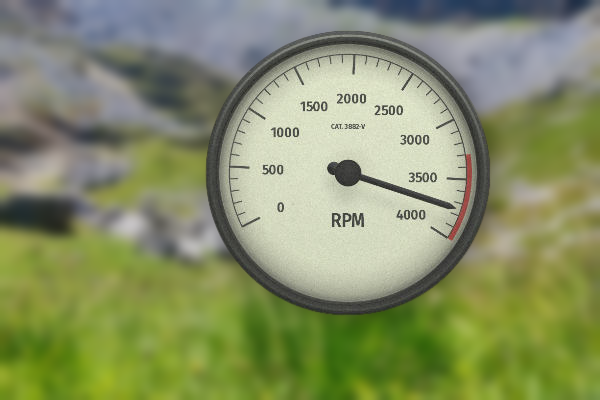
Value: 3750 rpm
